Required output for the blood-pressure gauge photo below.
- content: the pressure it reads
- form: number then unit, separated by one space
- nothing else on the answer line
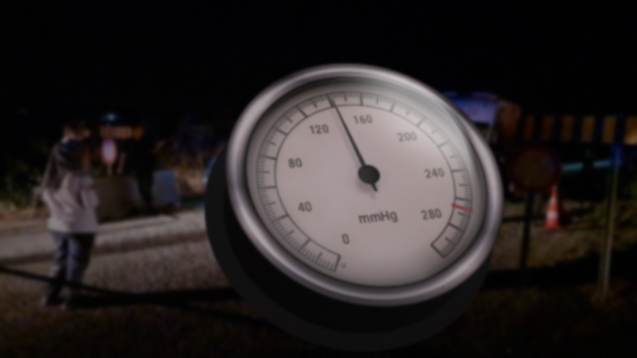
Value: 140 mmHg
